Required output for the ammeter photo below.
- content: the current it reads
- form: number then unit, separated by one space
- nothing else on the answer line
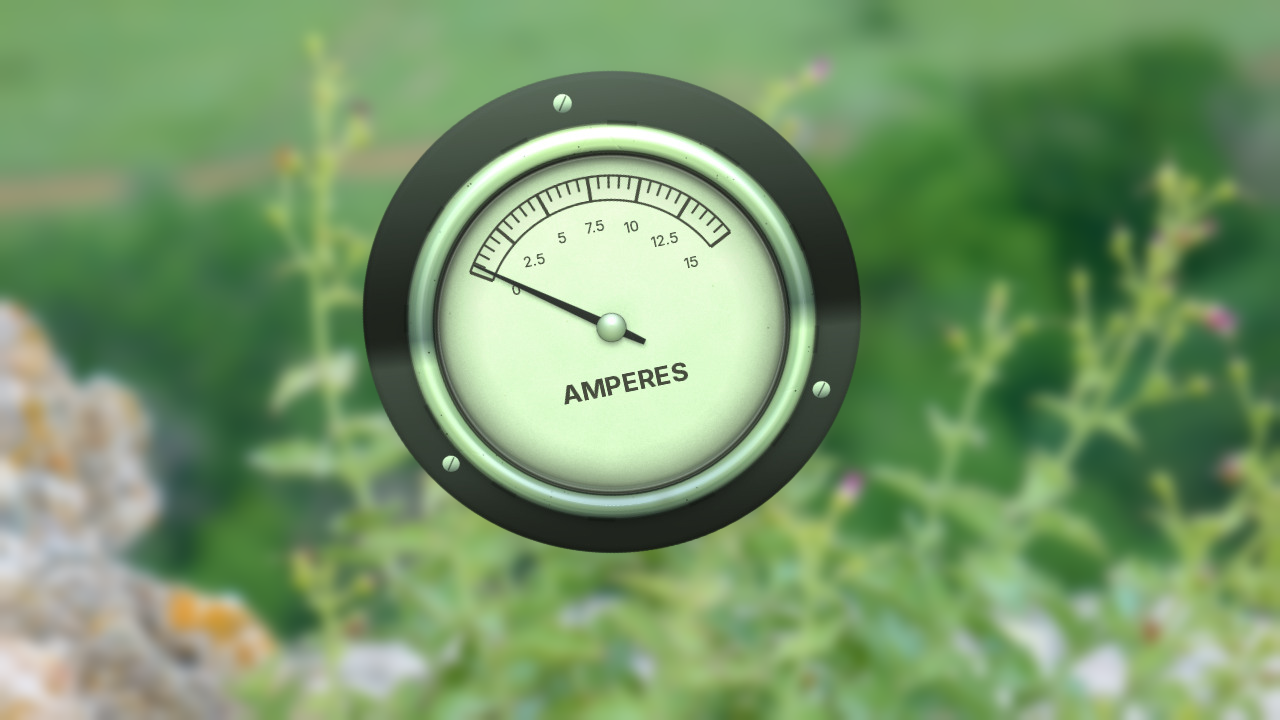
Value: 0.5 A
